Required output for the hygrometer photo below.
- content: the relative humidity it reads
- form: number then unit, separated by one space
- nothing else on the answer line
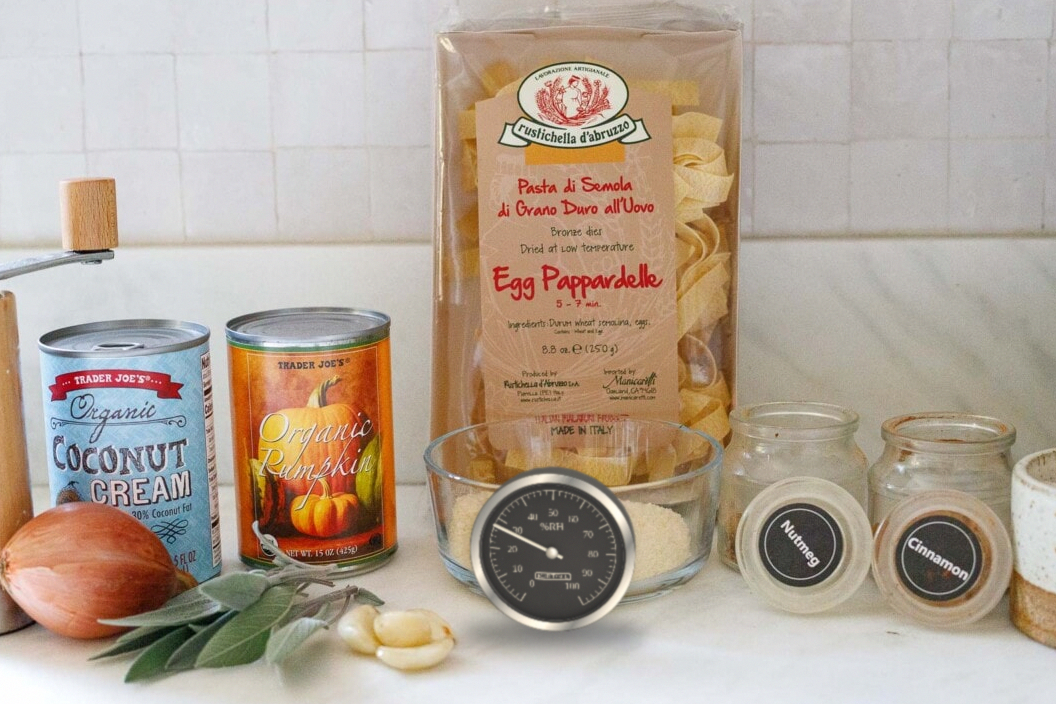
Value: 28 %
